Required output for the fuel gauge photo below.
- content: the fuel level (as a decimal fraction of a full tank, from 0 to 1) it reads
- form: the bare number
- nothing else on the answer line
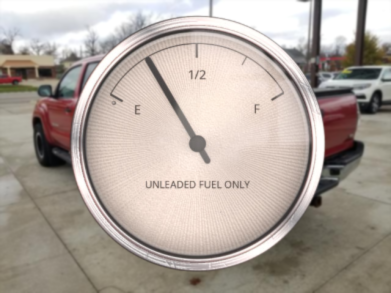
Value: 0.25
